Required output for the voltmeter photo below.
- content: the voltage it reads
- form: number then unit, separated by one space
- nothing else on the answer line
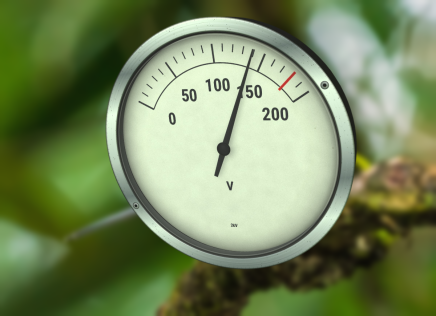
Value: 140 V
